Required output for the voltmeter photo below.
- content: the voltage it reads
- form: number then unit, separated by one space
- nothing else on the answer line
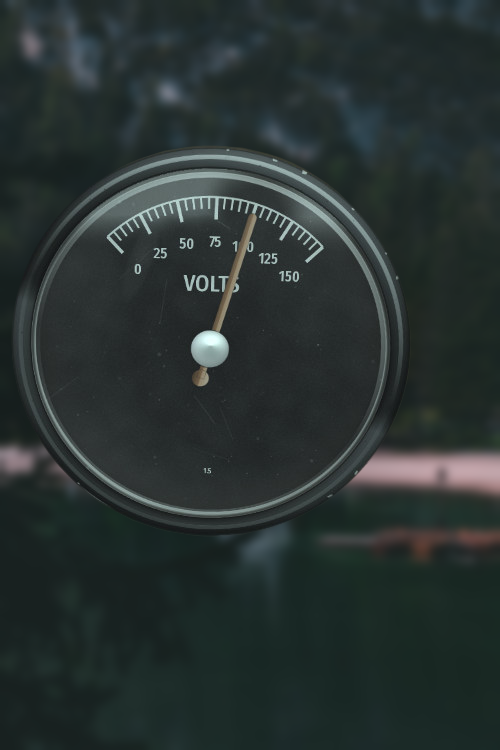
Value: 100 V
